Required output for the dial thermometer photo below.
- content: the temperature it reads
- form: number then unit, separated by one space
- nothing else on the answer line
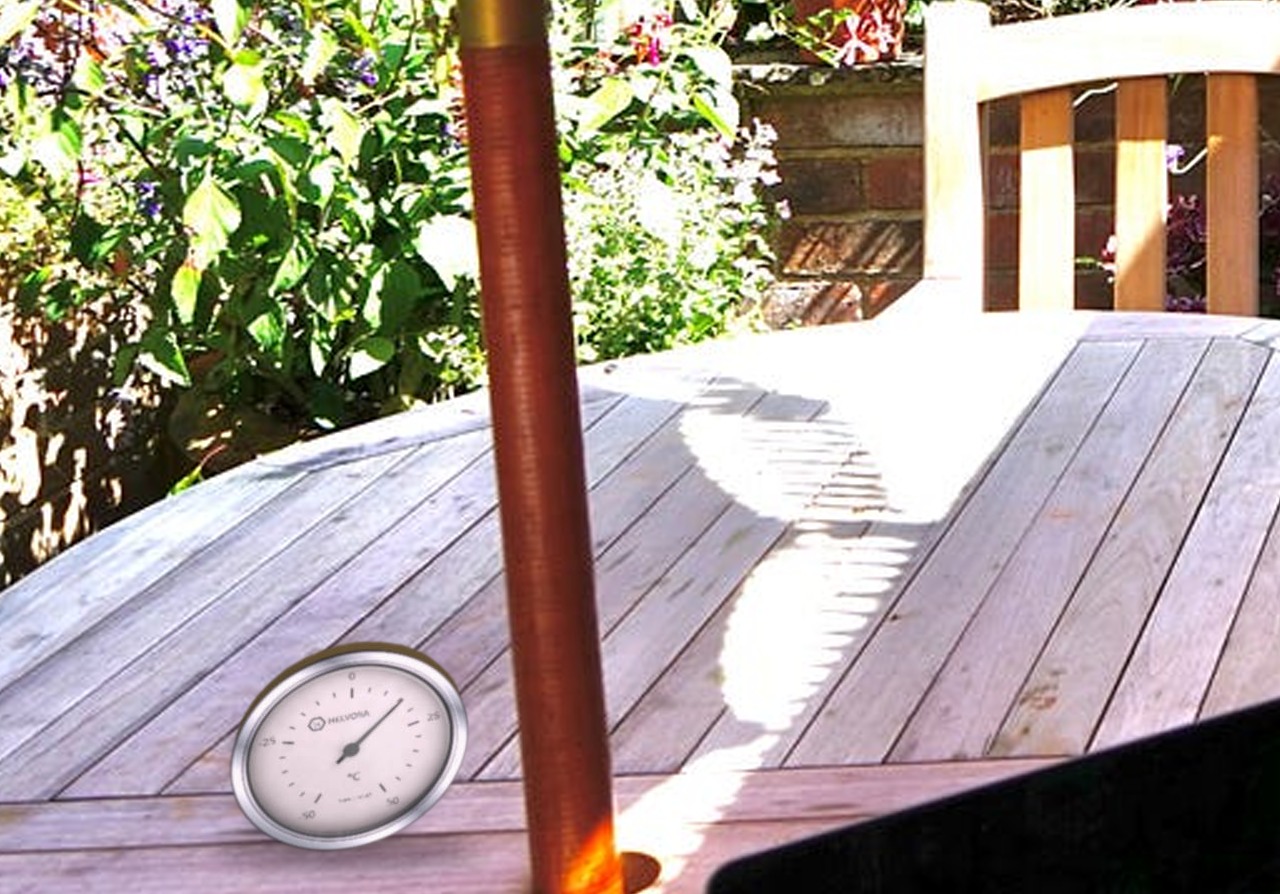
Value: 15 °C
